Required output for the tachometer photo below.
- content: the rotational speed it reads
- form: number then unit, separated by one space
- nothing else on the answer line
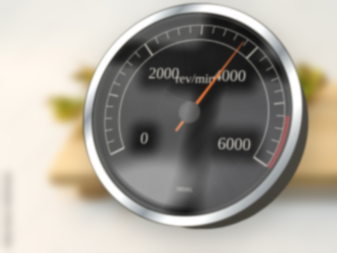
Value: 3800 rpm
